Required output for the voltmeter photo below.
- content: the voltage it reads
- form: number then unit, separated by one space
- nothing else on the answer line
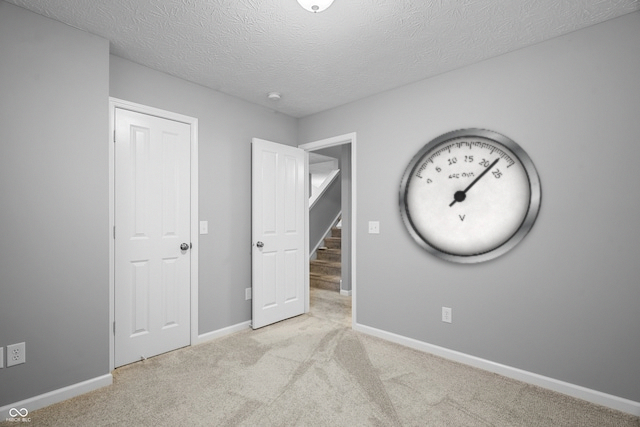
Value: 22.5 V
